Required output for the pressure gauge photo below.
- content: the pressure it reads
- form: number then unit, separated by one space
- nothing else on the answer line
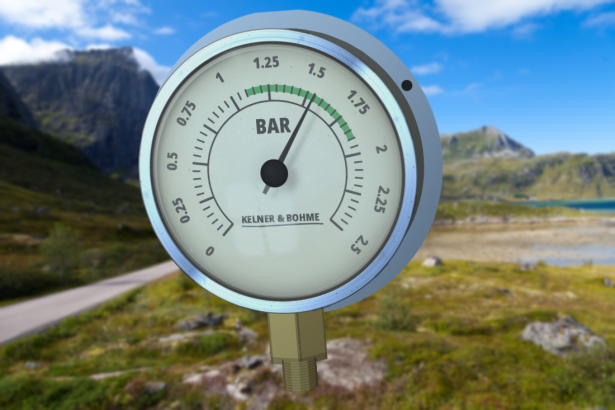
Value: 1.55 bar
